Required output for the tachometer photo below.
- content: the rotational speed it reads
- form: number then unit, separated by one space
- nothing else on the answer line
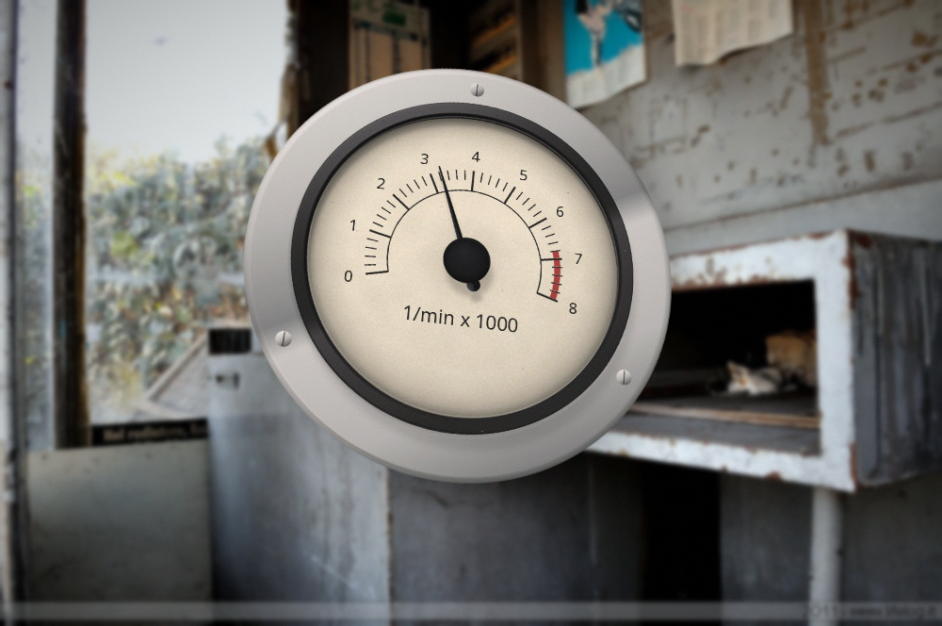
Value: 3200 rpm
